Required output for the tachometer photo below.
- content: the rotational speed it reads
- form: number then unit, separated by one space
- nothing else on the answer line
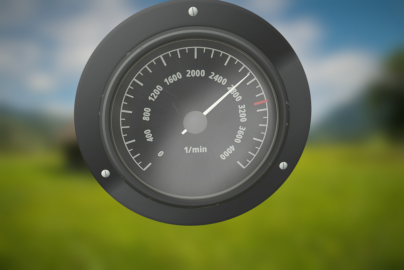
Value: 2700 rpm
